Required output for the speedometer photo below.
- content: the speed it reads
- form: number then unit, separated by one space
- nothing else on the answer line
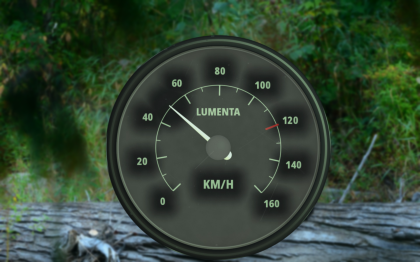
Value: 50 km/h
